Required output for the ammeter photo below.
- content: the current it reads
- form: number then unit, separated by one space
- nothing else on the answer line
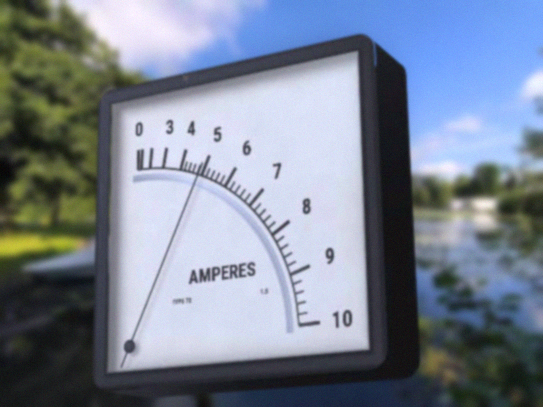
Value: 5 A
